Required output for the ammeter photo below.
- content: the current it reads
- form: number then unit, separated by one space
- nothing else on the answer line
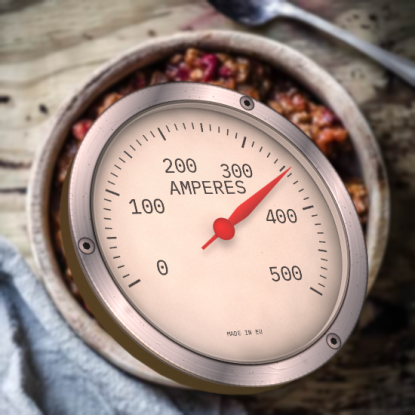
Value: 355 A
